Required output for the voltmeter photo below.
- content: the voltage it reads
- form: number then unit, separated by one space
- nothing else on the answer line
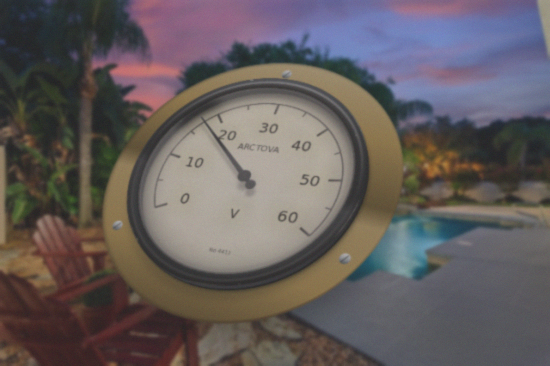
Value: 17.5 V
